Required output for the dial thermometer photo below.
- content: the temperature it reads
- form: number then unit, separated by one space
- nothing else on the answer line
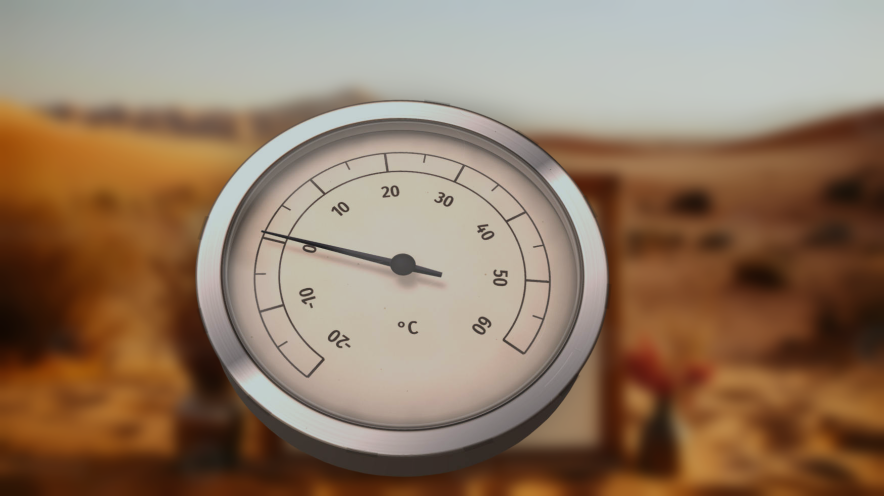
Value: 0 °C
